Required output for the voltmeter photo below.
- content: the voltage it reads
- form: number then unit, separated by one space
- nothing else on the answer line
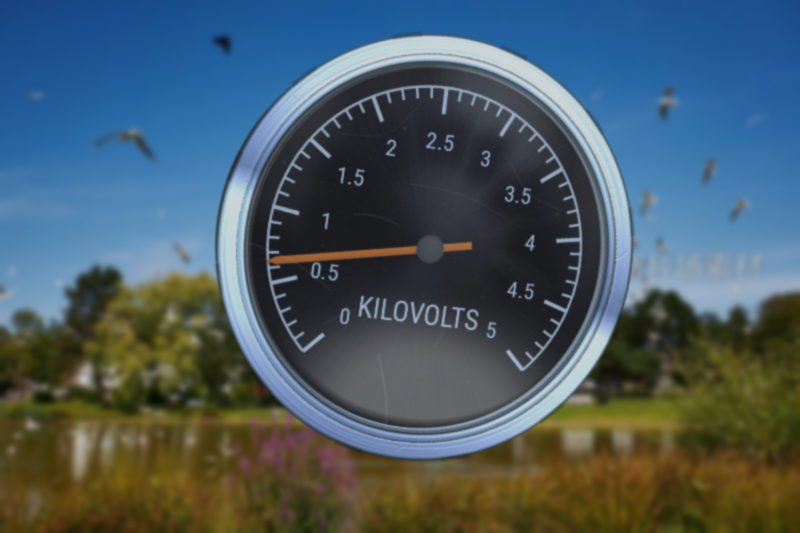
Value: 0.65 kV
